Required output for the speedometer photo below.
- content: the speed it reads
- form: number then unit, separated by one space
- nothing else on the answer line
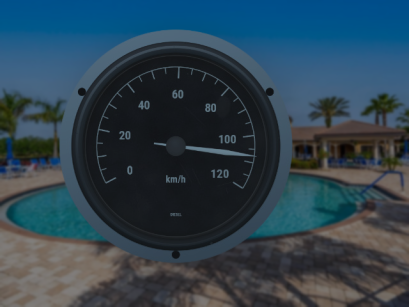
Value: 107.5 km/h
